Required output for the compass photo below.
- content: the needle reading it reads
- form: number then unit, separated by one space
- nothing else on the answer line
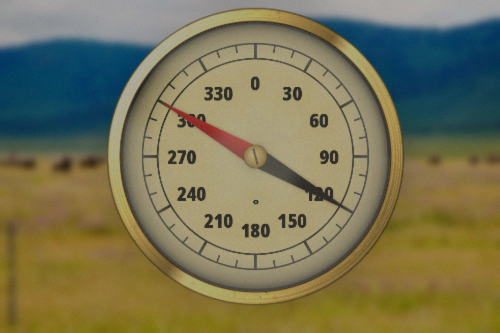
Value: 300 °
